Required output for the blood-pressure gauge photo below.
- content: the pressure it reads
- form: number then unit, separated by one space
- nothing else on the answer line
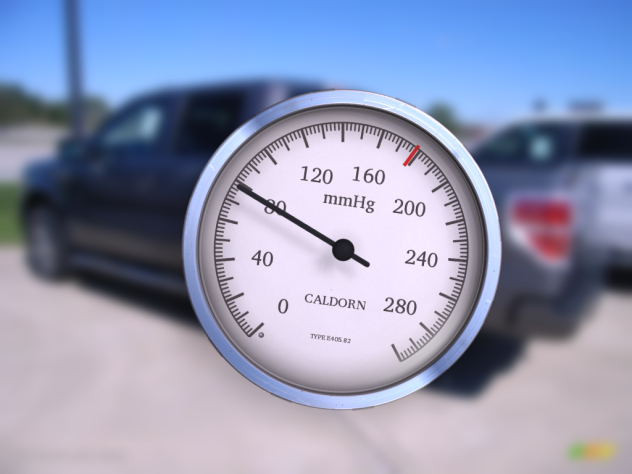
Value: 78 mmHg
